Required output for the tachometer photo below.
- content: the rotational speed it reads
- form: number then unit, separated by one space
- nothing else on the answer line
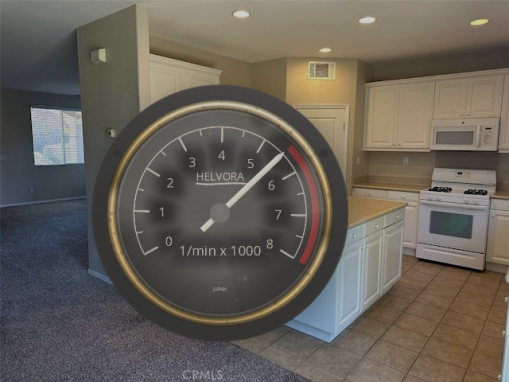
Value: 5500 rpm
